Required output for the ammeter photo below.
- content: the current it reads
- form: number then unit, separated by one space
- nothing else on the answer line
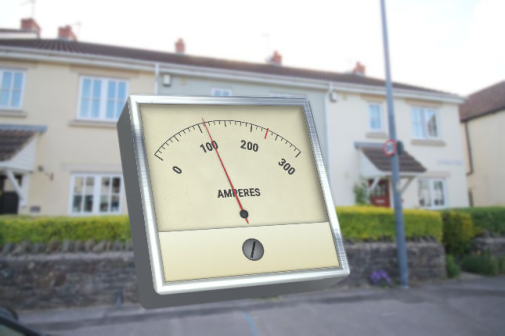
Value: 110 A
